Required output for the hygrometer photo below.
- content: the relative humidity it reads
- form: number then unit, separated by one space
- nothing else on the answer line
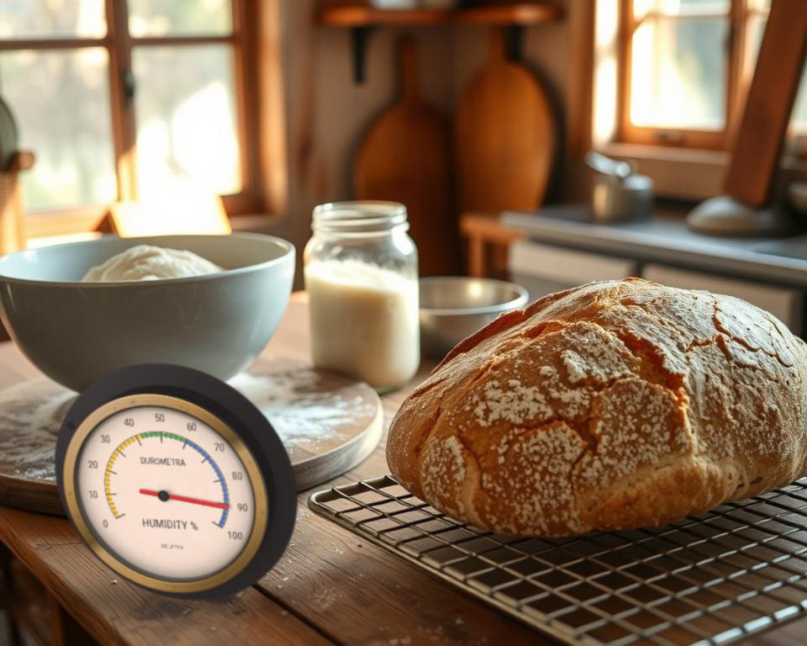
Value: 90 %
